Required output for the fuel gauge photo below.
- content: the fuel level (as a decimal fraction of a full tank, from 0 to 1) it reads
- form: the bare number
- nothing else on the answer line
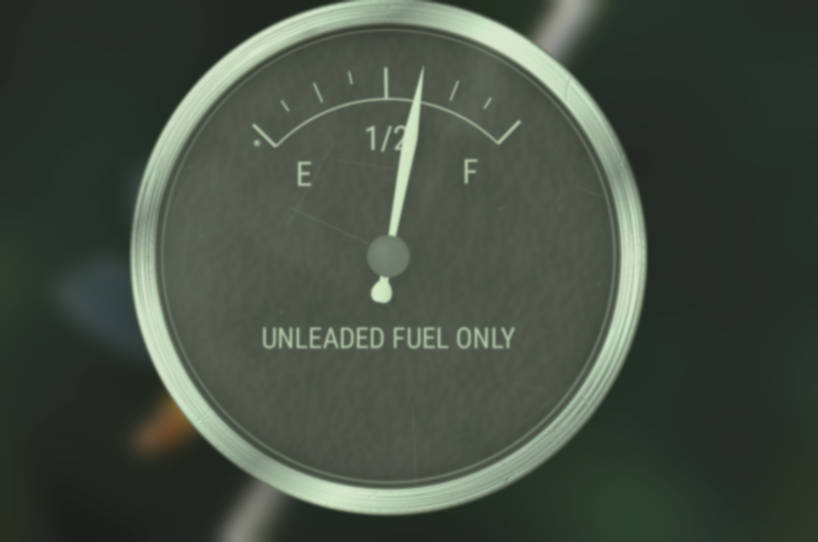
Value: 0.625
